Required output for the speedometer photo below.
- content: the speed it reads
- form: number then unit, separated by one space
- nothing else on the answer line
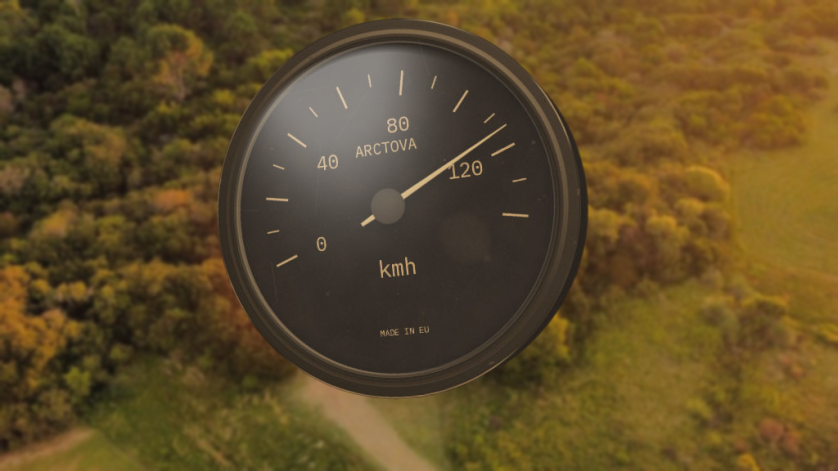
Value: 115 km/h
